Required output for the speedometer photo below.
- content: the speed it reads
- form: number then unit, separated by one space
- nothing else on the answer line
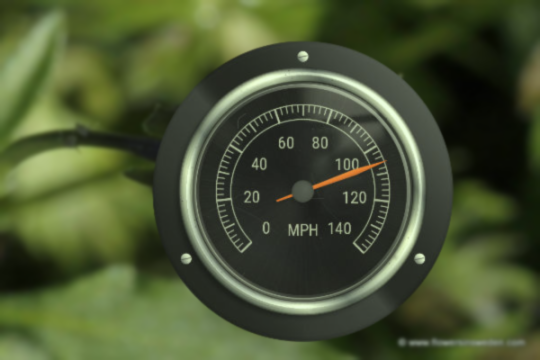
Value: 106 mph
